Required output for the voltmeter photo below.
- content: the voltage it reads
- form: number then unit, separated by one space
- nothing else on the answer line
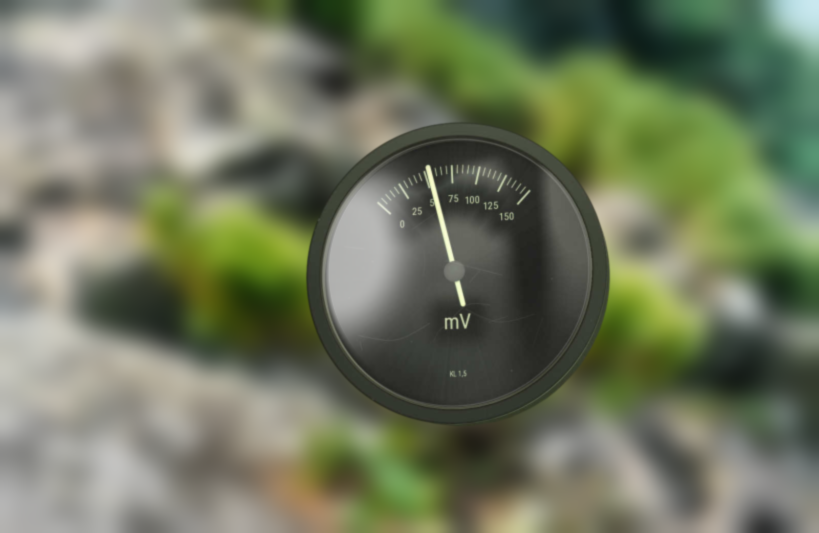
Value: 55 mV
